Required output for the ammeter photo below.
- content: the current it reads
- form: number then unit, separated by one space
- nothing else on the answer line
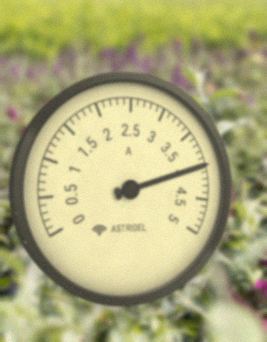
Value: 4 A
